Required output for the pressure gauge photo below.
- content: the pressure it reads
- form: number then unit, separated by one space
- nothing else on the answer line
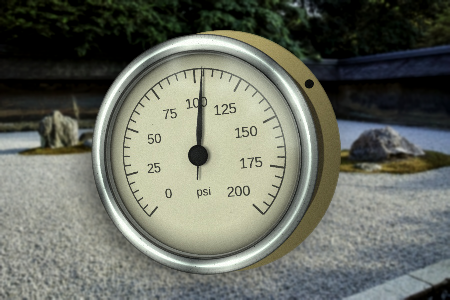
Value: 105 psi
